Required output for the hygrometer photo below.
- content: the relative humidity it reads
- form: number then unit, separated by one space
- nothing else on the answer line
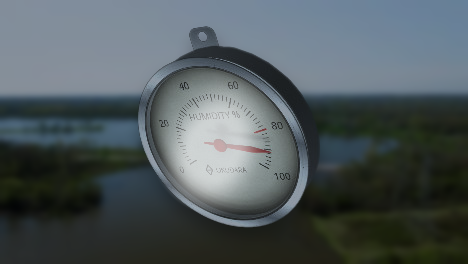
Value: 90 %
